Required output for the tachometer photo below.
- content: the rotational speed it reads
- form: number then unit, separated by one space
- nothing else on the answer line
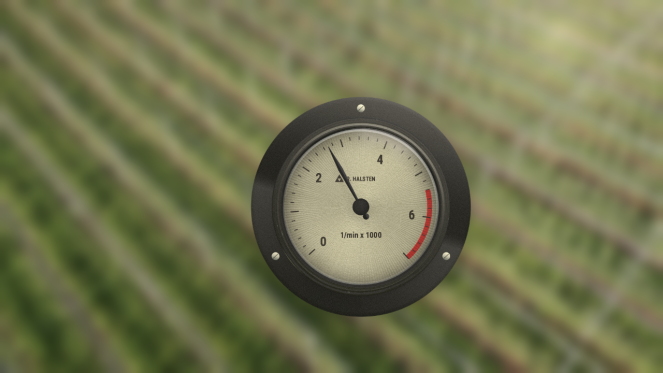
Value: 2700 rpm
